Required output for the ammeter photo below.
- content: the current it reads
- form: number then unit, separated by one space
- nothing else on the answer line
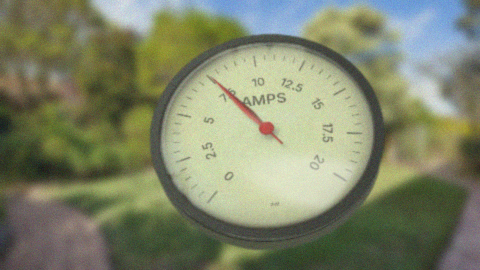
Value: 7.5 A
